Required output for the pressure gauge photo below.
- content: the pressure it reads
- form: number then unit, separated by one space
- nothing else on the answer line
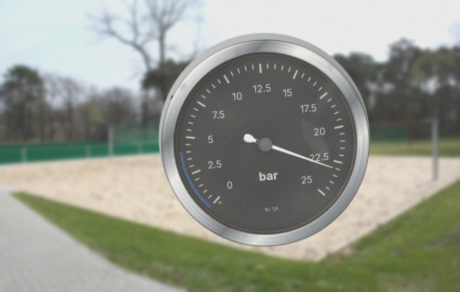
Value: 23 bar
